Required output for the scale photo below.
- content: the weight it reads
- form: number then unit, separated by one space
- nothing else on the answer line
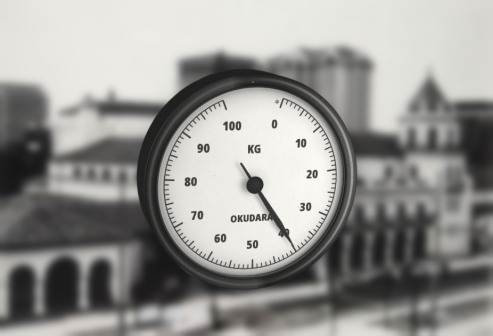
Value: 40 kg
